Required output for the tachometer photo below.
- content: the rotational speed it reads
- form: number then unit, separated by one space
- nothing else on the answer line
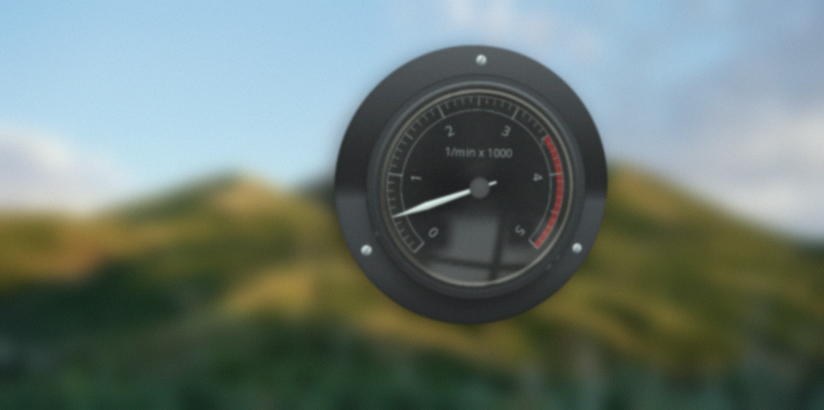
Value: 500 rpm
